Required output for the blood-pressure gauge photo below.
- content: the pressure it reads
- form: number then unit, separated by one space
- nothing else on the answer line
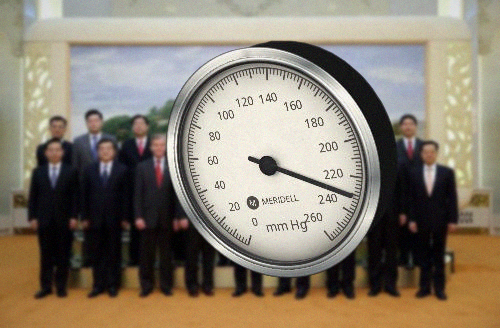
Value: 230 mmHg
